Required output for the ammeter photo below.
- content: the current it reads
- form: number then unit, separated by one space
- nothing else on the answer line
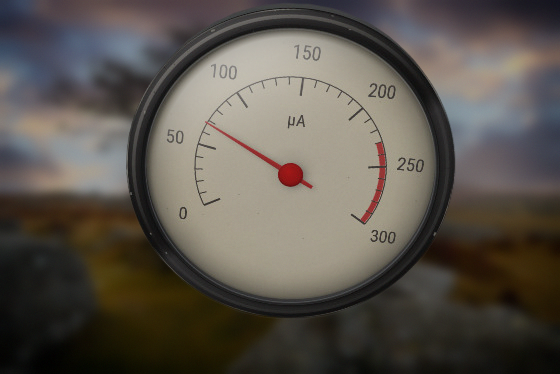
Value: 70 µA
